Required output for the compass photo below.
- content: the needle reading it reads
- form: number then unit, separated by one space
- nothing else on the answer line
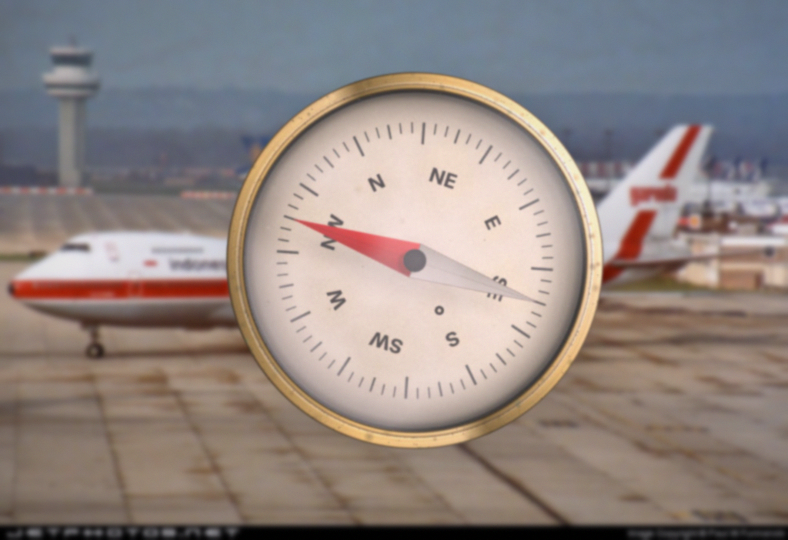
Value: 315 °
